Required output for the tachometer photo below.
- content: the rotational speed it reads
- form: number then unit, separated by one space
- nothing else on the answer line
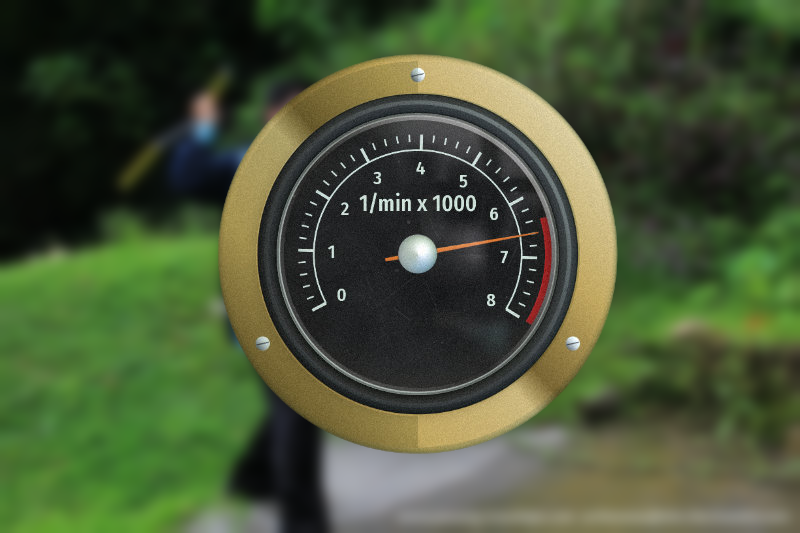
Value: 6600 rpm
